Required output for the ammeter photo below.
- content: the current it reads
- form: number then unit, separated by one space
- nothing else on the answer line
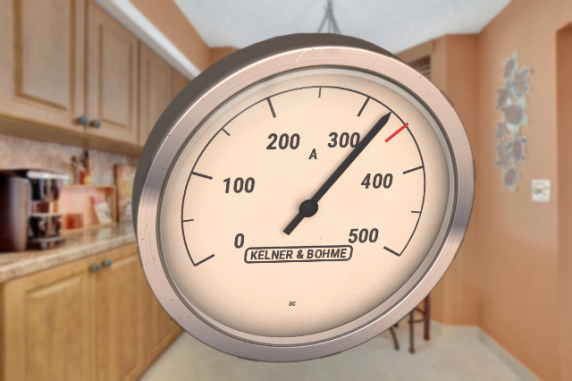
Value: 325 A
